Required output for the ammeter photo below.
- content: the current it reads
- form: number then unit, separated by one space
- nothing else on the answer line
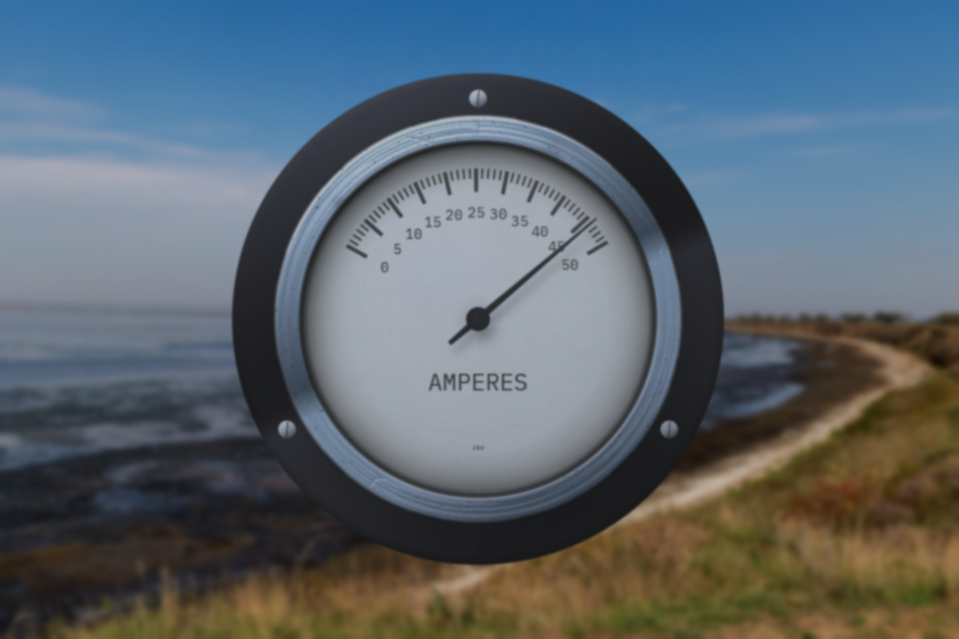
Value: 46 A
